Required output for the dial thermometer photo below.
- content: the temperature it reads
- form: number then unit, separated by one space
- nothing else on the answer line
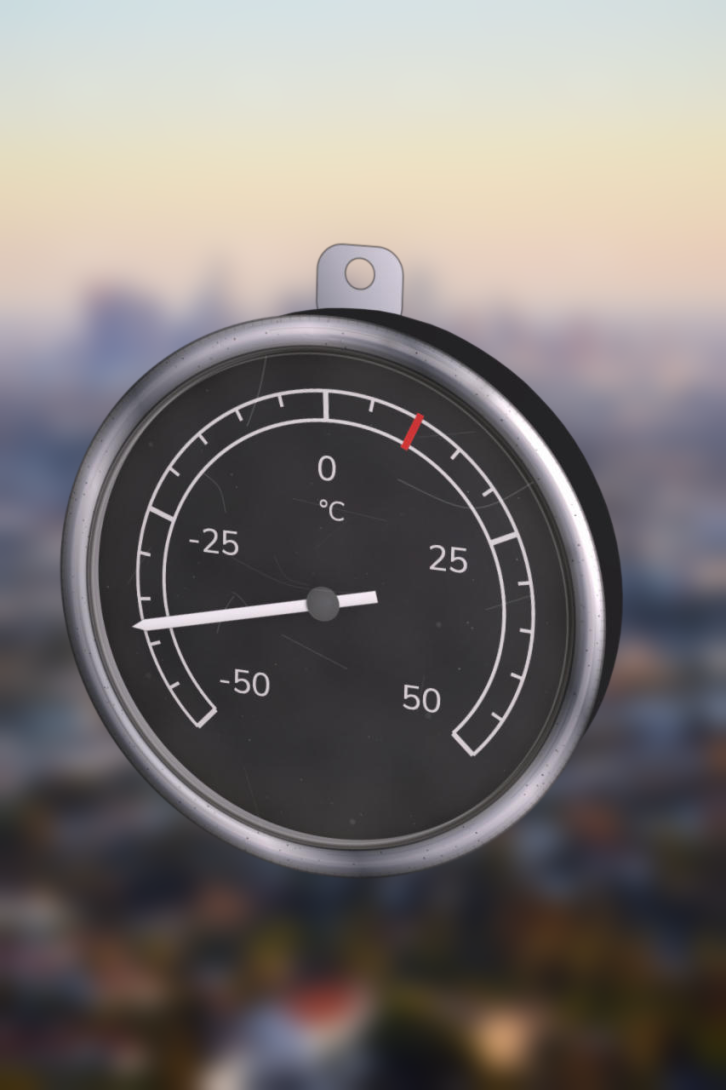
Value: -37.5 °C
